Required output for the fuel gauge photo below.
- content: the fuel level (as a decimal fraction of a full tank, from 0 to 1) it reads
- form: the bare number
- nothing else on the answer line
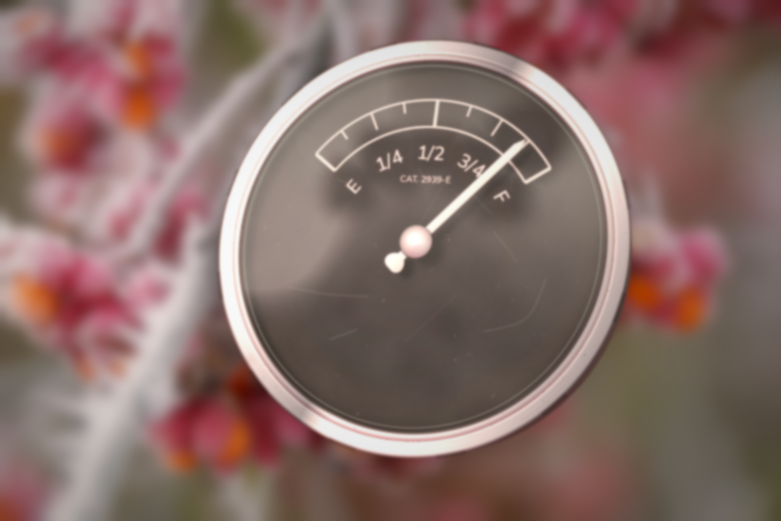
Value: 0.875
